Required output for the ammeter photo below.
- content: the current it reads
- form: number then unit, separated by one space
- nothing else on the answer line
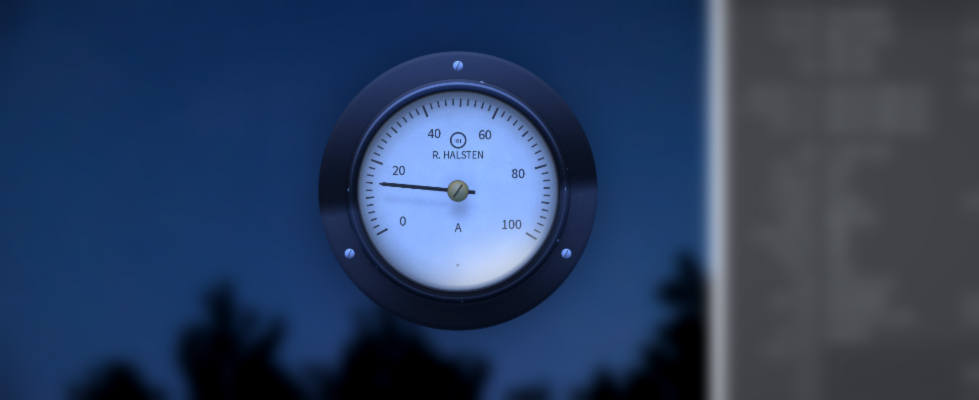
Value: 14 A
